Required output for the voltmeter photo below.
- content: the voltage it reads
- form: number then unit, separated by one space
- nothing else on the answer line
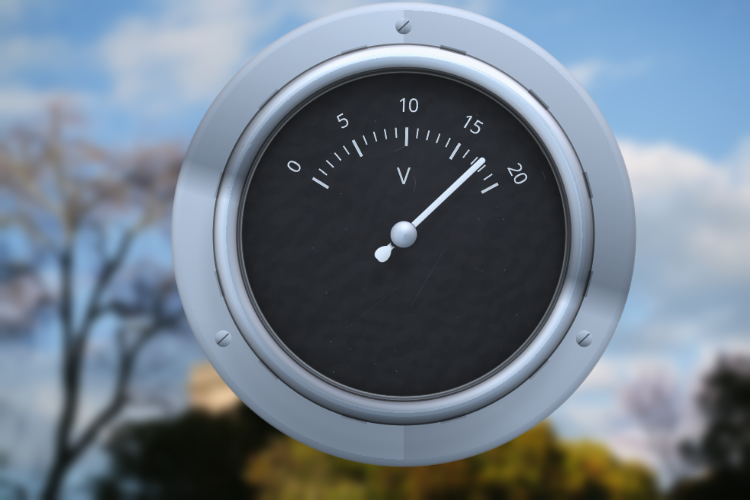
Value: 17.5 V
